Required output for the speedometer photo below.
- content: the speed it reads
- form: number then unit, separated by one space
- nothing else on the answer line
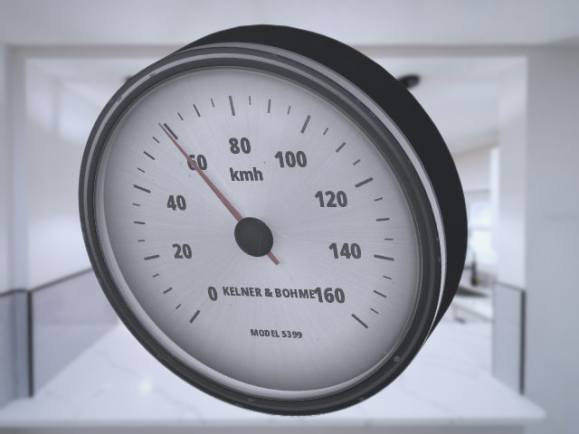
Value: 60 km/h
